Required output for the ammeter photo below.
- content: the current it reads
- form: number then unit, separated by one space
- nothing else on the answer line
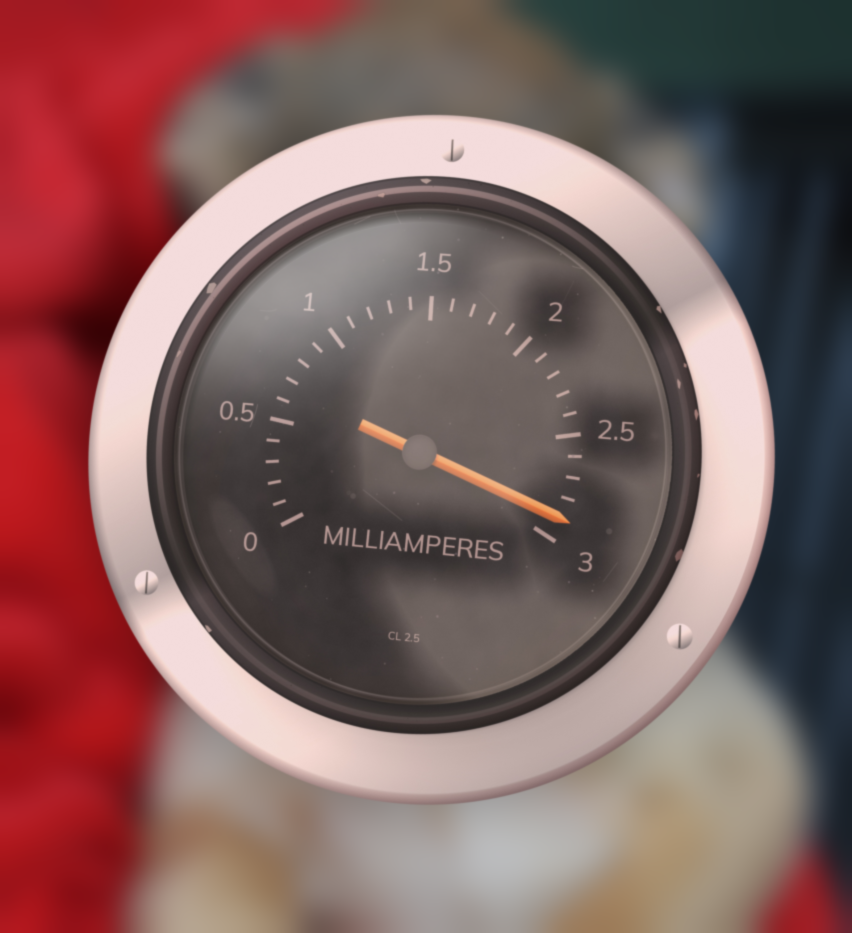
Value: 2.9 mA
